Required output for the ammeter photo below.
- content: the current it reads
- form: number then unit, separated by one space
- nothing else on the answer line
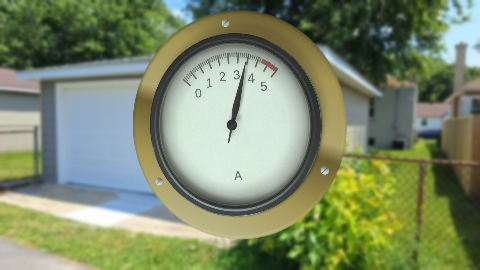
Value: 3.5 A
